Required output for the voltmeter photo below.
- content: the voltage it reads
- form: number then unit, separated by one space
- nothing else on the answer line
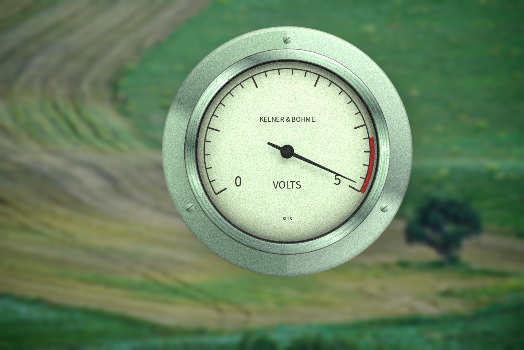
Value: 4.9 V
